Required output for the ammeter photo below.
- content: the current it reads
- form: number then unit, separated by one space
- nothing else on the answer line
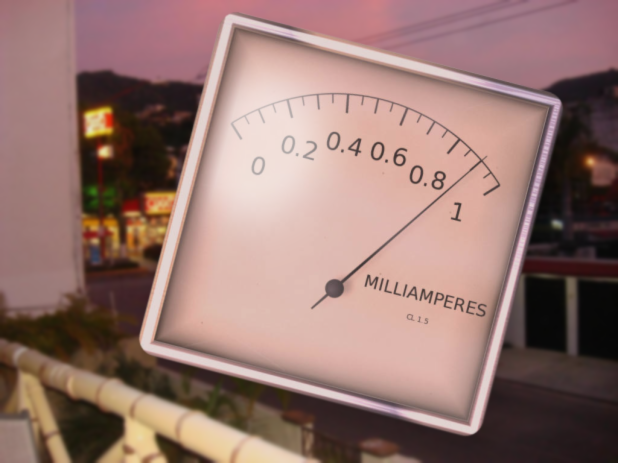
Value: 0.9 mA
